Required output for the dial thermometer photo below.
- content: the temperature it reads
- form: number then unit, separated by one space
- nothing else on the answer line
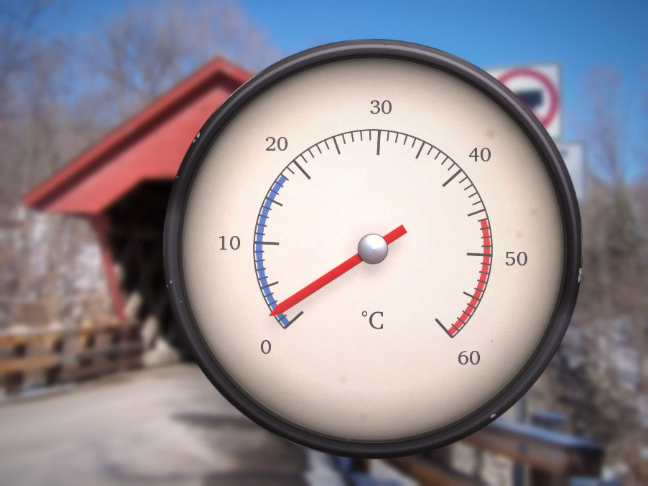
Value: 2 °C
